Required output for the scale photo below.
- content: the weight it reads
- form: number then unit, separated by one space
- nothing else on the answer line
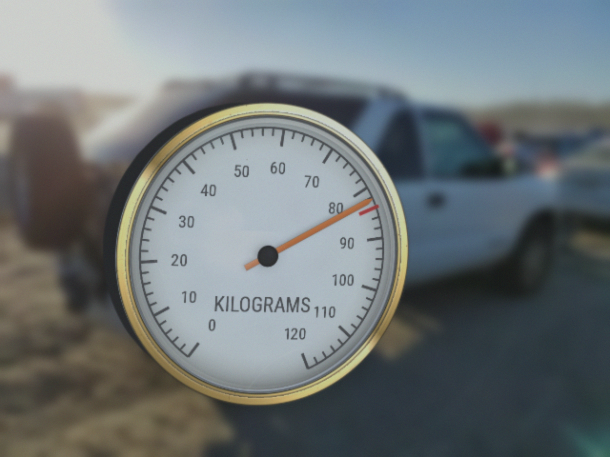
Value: 82 kg
